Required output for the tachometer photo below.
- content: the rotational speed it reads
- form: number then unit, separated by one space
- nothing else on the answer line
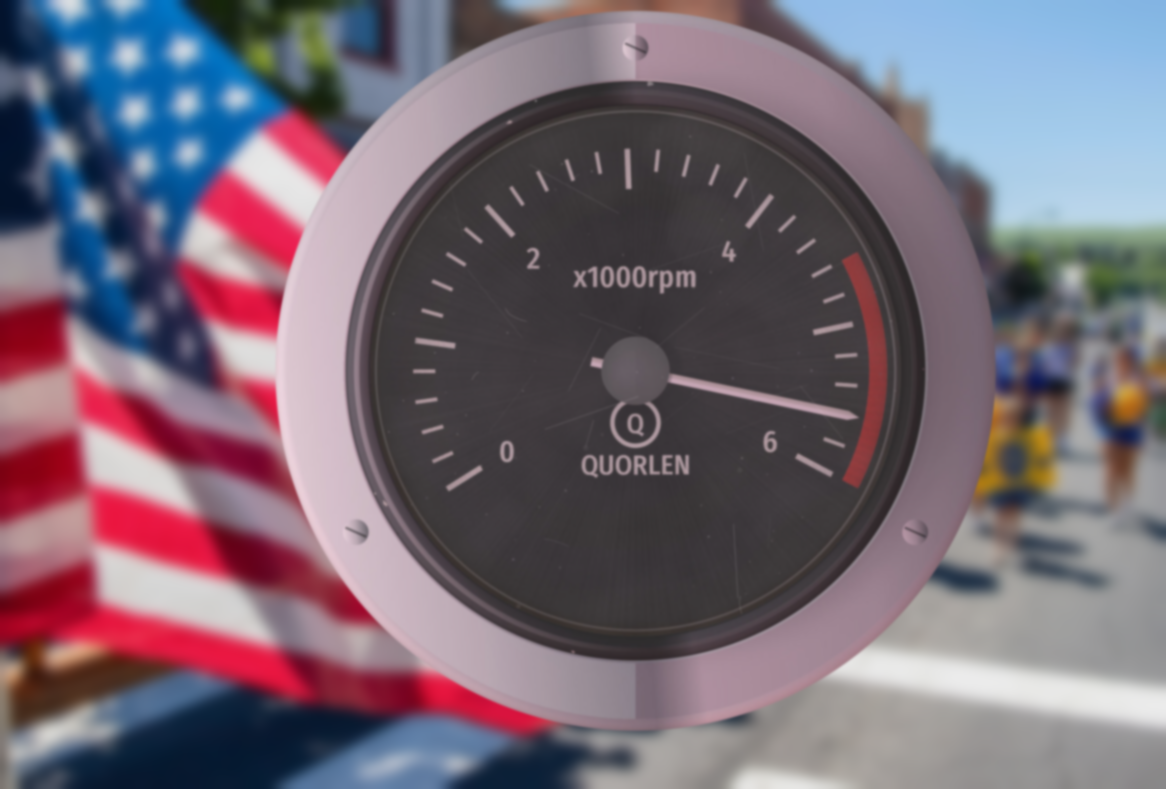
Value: 5600 rpm
